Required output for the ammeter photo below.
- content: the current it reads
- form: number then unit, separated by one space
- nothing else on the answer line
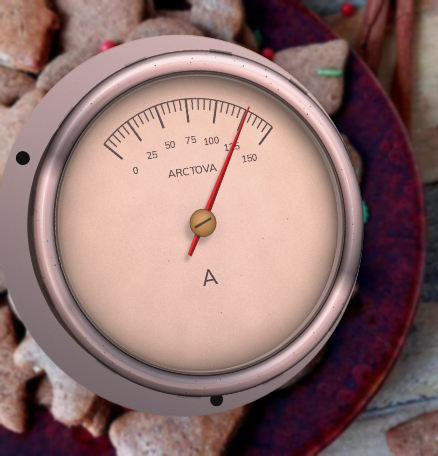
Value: 125 A
